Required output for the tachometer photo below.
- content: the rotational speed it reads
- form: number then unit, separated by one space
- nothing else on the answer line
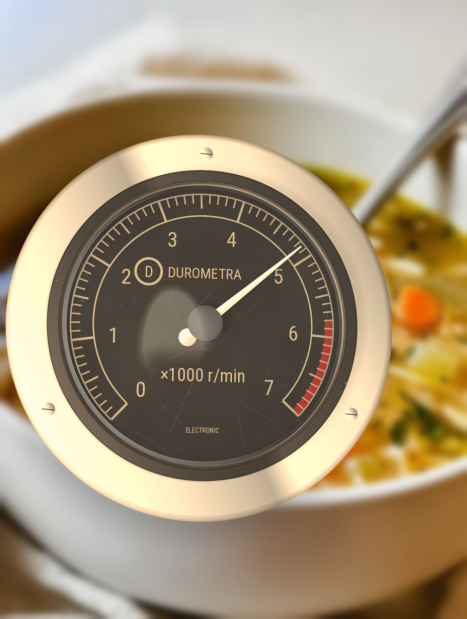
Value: 4850 rpm
